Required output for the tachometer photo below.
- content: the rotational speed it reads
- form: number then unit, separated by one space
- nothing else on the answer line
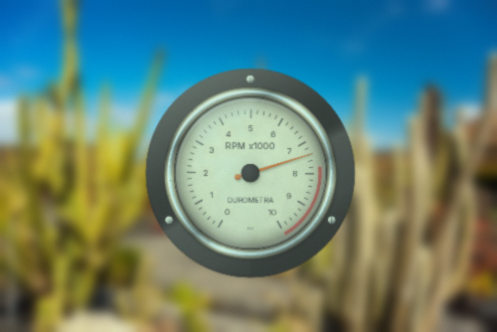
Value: 7400 rpm
